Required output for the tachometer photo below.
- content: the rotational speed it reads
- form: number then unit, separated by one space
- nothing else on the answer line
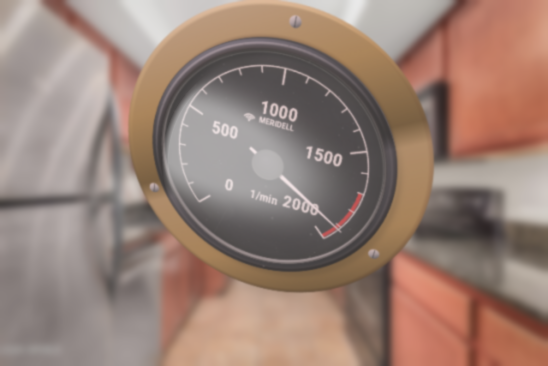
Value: 1900 rpm
